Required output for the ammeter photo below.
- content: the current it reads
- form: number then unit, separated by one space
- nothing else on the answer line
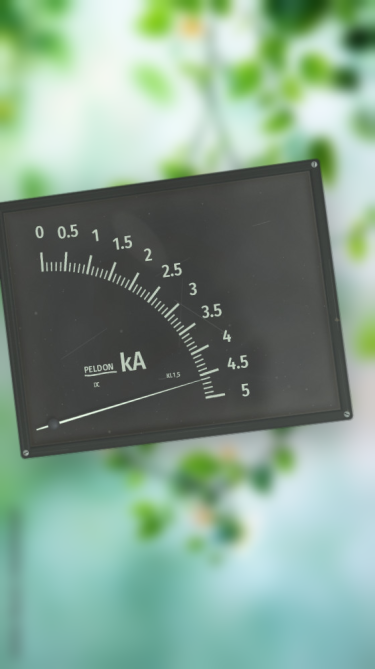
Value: 4.6 kA
